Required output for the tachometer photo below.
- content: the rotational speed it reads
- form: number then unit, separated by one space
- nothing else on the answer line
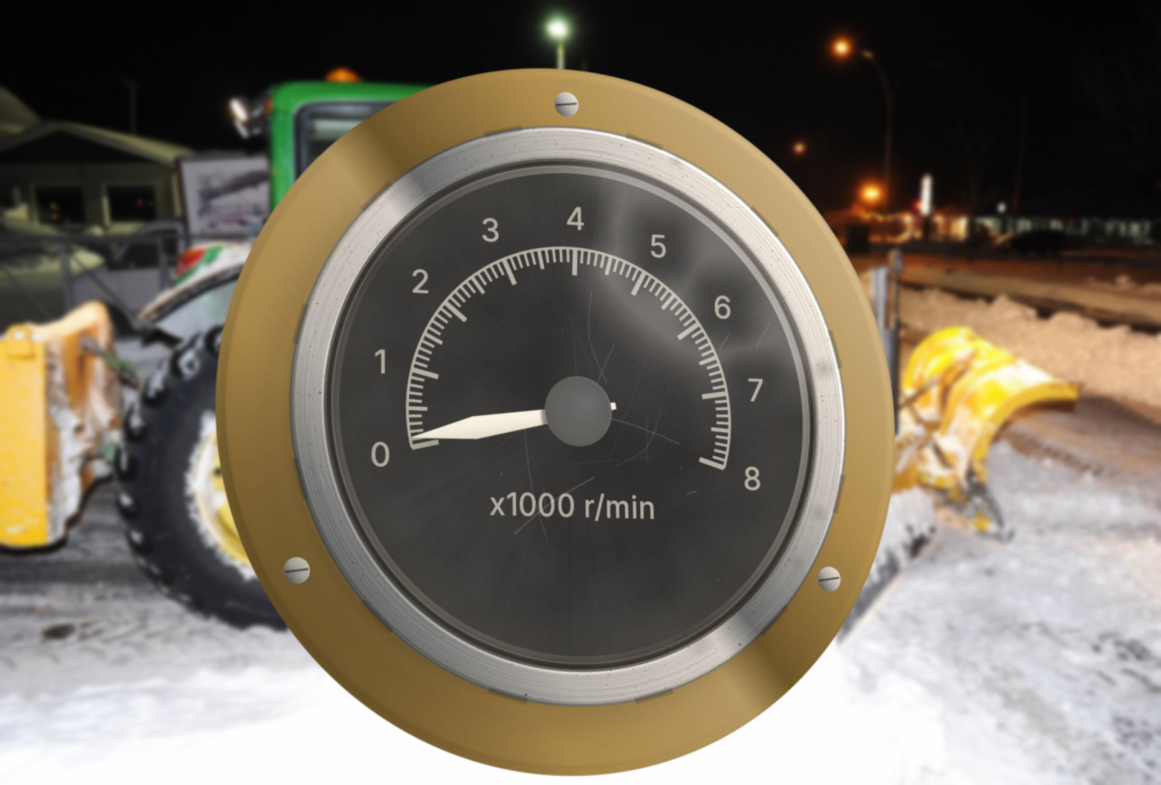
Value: 100 rpm
